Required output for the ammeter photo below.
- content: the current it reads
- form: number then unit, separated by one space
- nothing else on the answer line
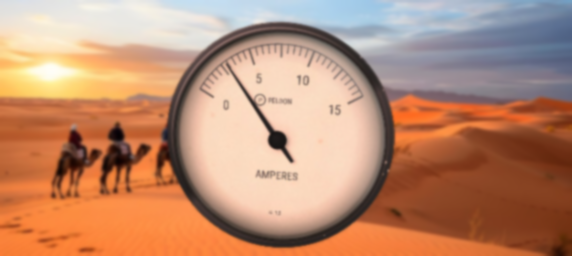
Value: 3 A
